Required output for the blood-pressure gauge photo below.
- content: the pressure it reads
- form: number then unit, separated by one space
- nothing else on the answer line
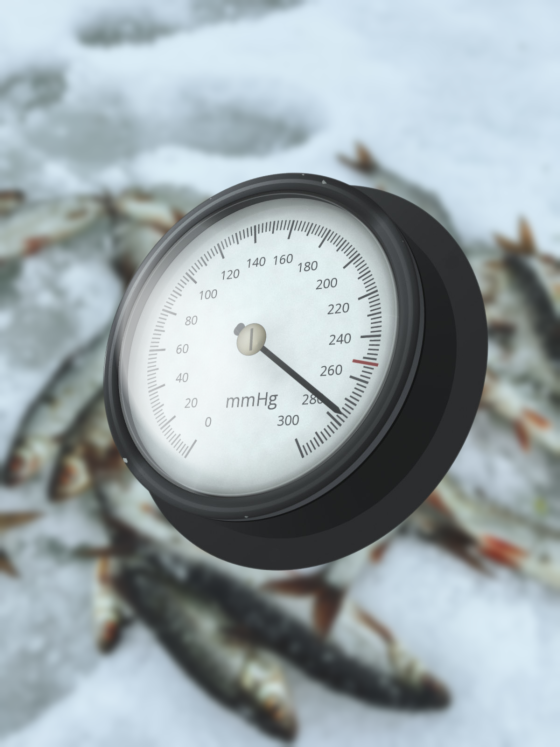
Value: 276 mmHg
